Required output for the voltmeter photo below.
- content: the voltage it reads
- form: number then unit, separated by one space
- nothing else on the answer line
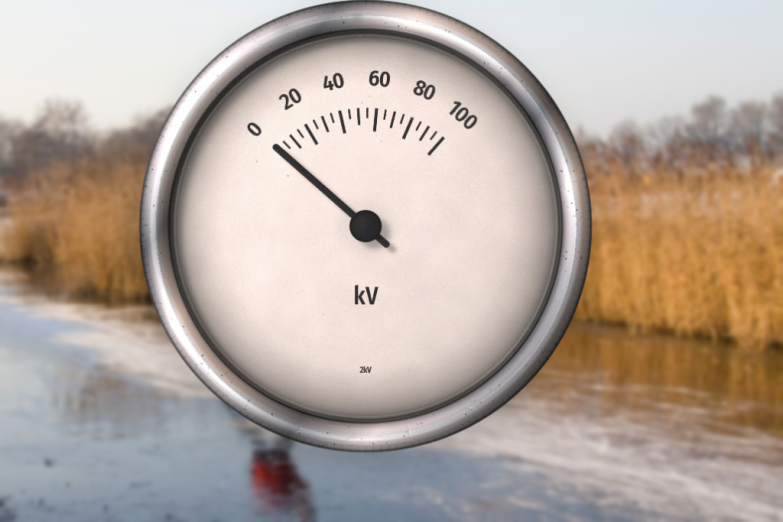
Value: 0 kV
